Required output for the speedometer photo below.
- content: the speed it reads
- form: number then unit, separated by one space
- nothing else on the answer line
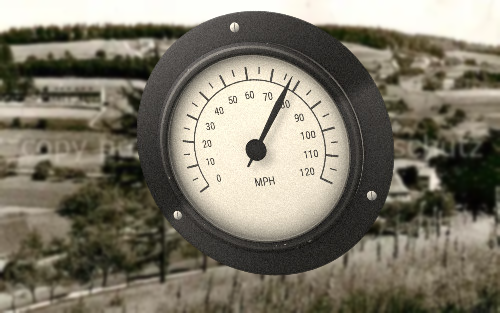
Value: 77.5 mph
